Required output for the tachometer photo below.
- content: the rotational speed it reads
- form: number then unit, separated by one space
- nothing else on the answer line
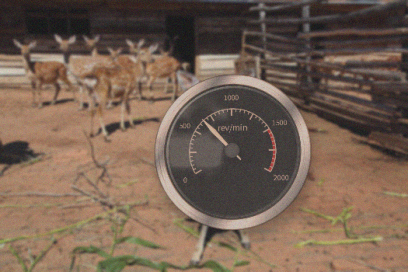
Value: 650 rpm
